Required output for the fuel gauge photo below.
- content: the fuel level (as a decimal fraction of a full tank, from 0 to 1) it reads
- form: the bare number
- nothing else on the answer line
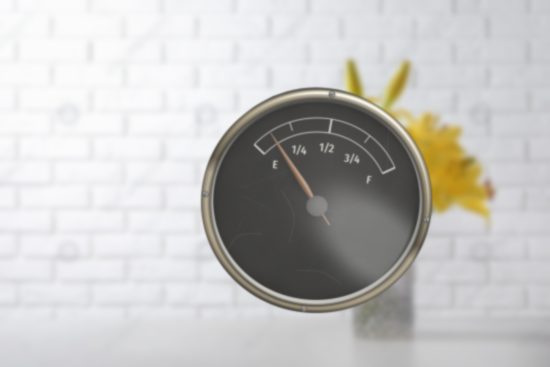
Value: 0.125
